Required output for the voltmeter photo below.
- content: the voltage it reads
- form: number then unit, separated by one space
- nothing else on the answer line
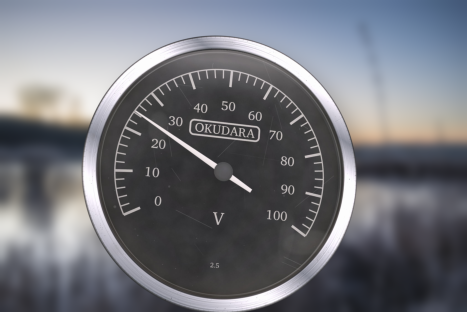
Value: 24 V
